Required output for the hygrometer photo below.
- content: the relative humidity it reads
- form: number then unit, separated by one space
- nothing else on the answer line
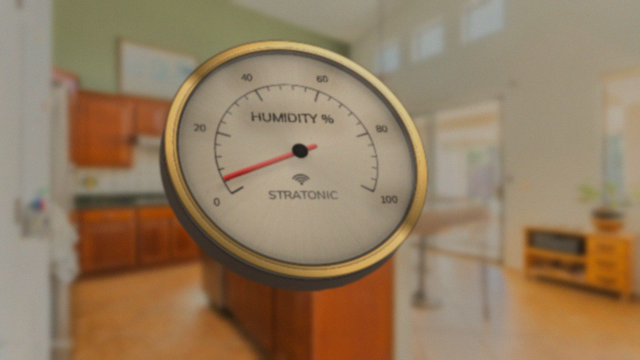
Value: 4 %
